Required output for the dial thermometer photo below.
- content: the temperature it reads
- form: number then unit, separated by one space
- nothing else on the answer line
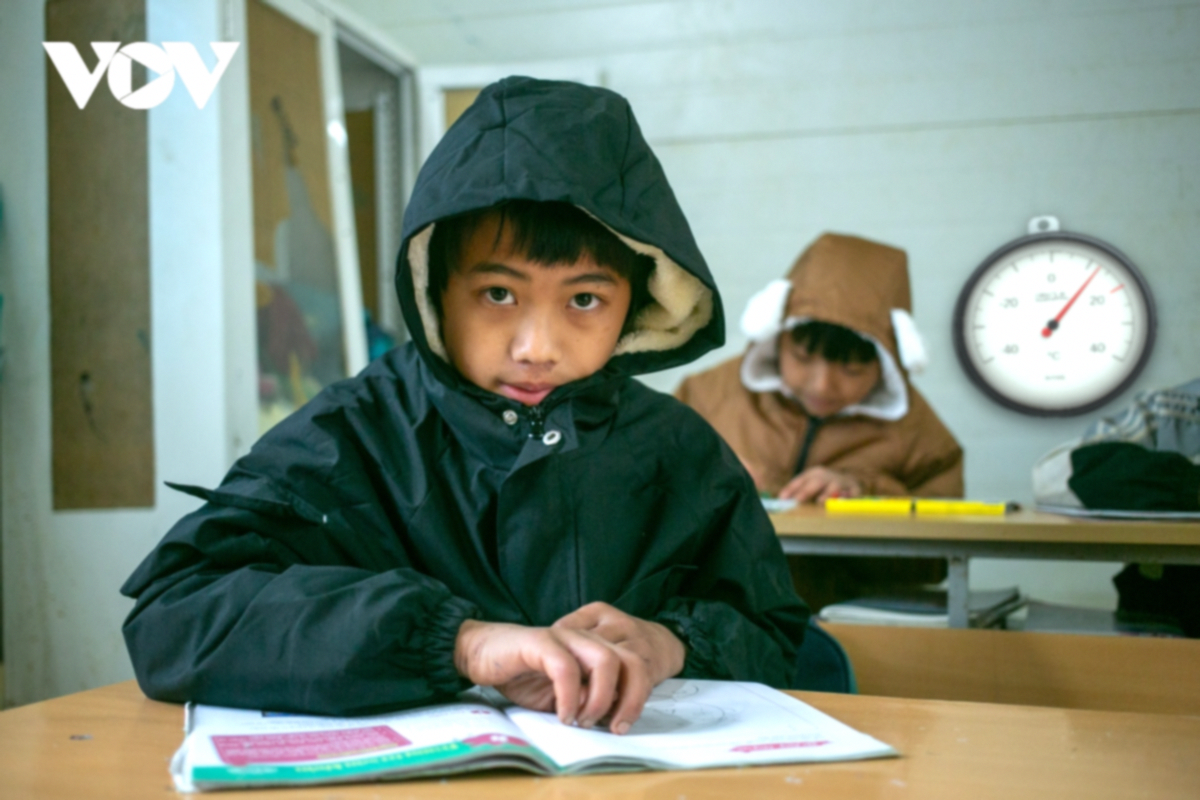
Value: 12.5 °C
